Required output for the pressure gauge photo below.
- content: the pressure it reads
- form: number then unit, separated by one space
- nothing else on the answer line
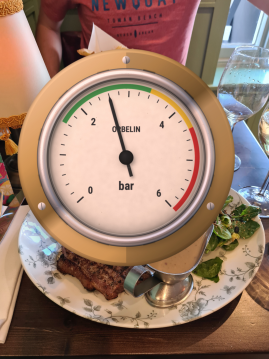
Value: 2.6 bar
